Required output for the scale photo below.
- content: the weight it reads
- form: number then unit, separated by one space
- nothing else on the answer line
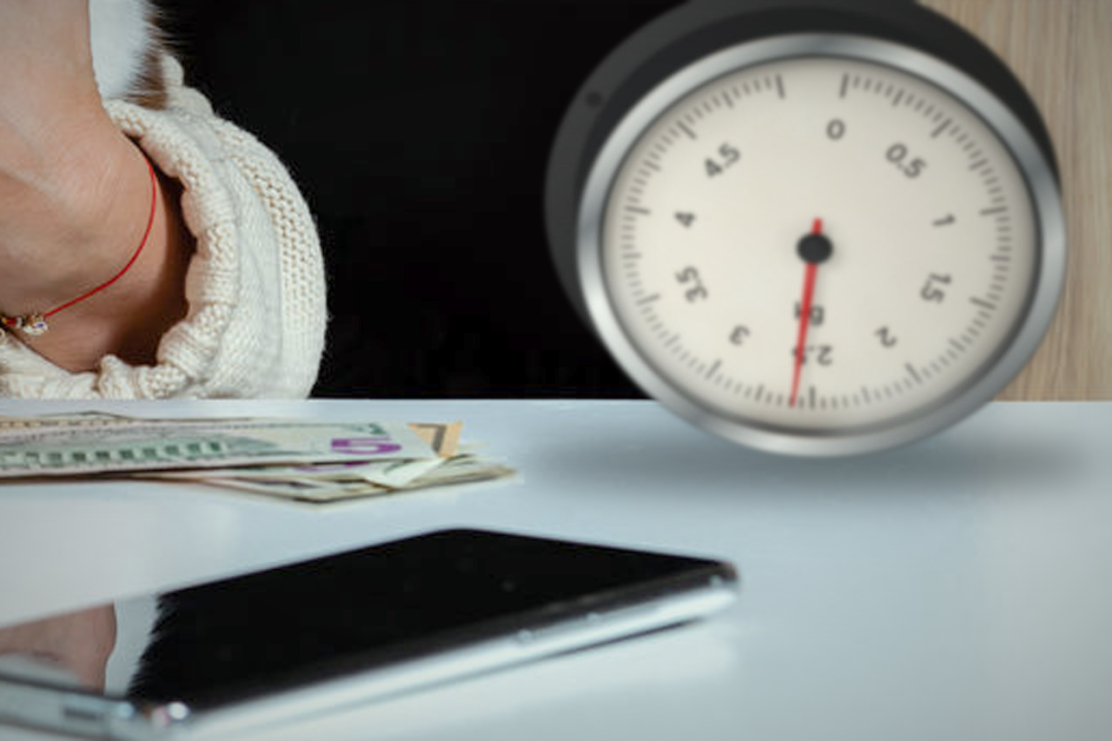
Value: 2.6 kg
